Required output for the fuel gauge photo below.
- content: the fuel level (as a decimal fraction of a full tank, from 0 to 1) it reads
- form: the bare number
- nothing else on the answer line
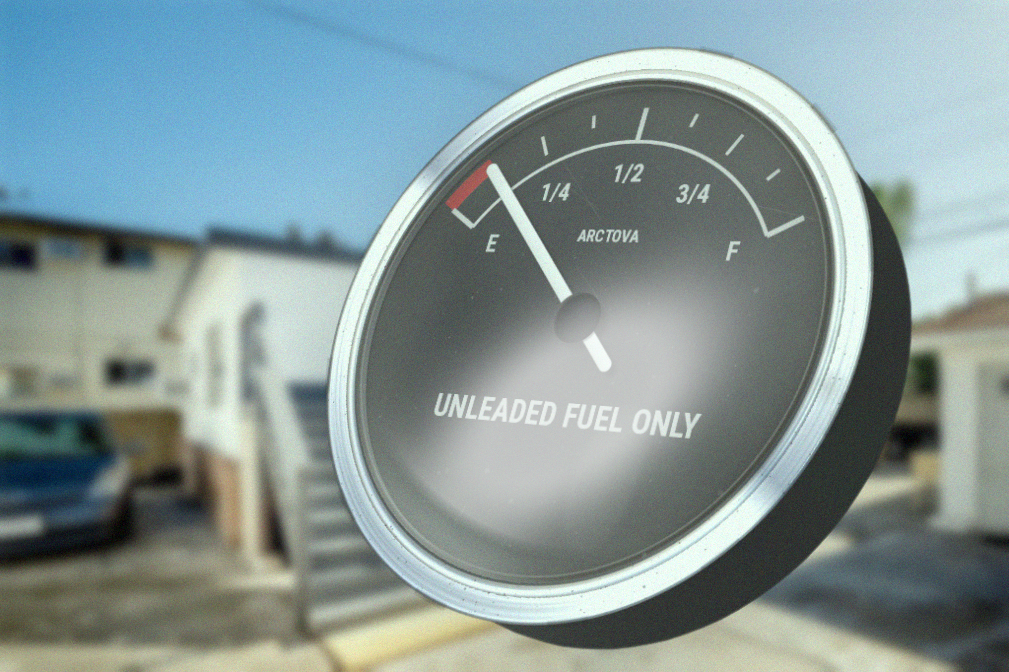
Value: 0.125
